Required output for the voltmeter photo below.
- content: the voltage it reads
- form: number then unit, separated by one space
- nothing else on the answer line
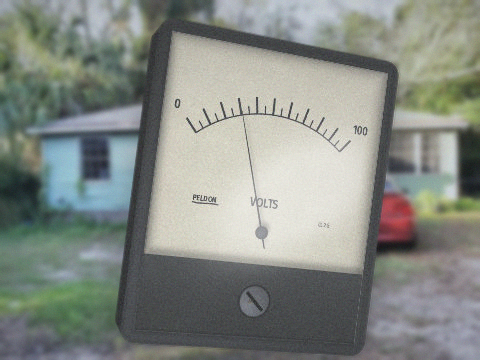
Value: 30 V
